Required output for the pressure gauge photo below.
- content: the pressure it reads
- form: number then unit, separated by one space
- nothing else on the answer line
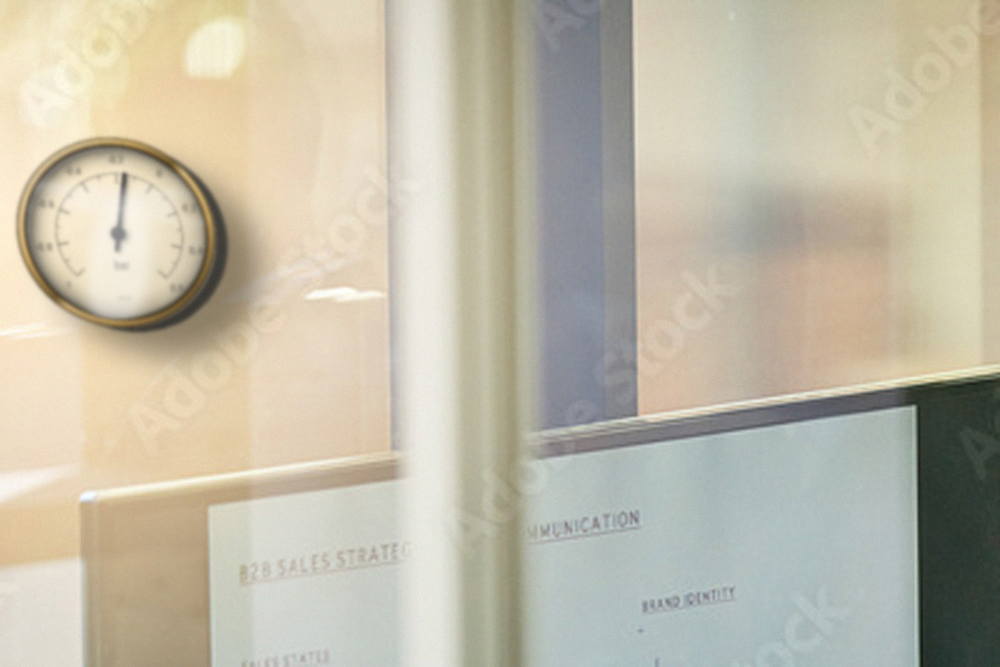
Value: -0.15 bar
